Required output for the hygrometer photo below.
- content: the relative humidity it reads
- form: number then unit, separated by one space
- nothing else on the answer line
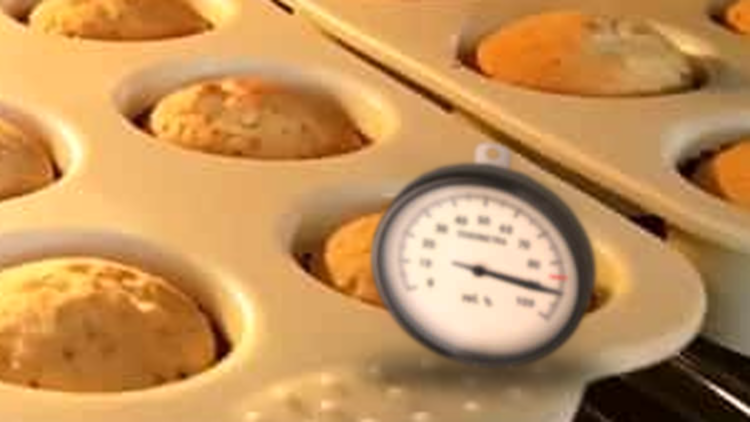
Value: 90 %
